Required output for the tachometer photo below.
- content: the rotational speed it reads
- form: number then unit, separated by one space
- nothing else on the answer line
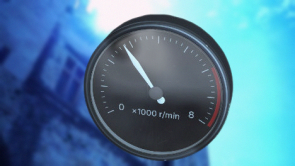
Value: 2800 rpm
